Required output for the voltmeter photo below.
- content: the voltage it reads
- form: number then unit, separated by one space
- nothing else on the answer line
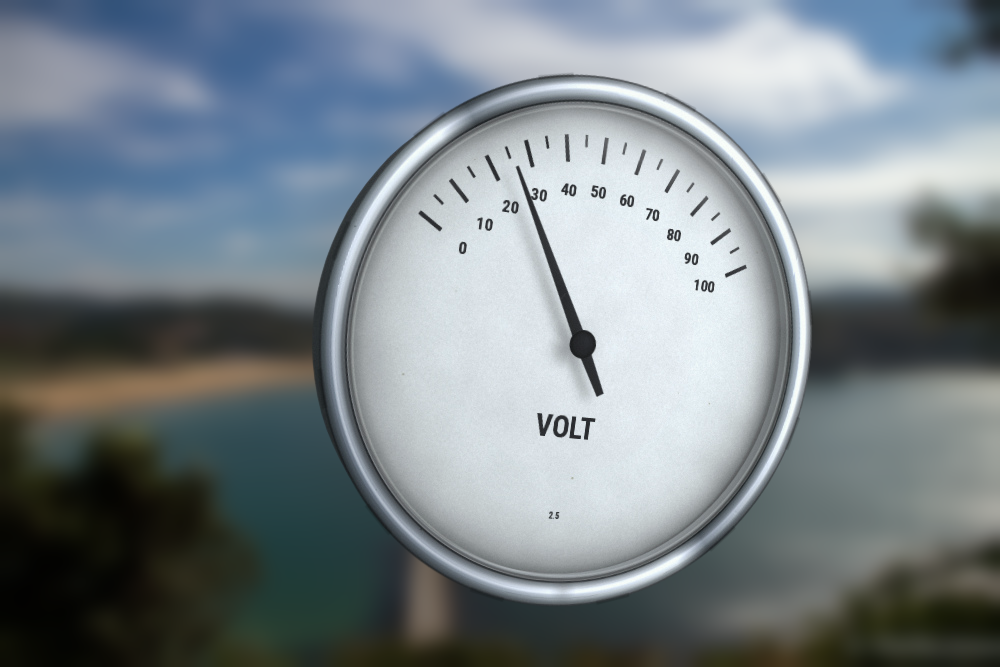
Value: 25 V
